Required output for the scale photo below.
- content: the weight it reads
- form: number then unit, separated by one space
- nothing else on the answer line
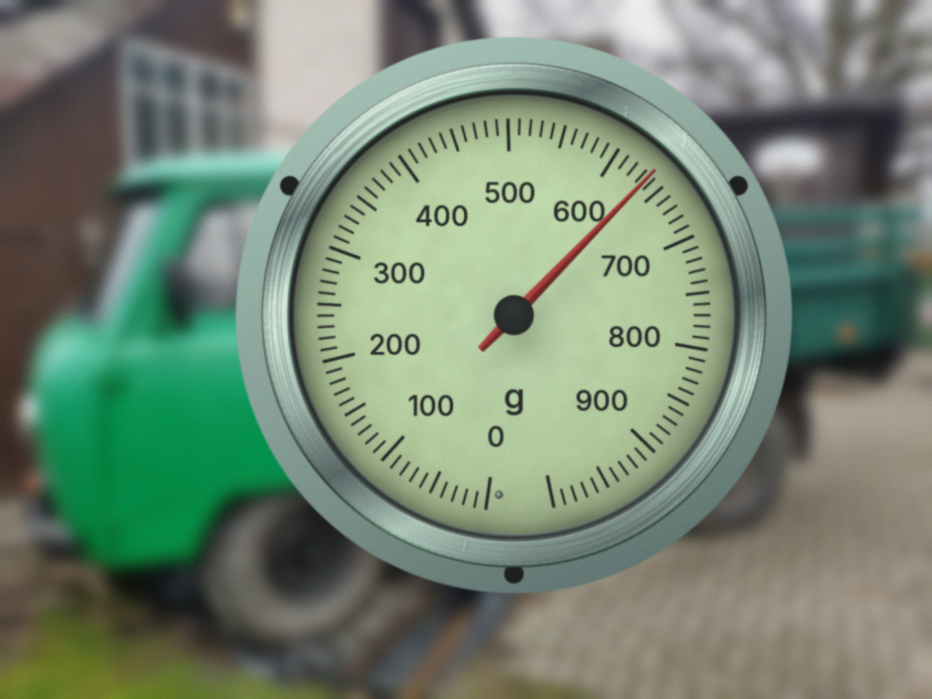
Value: 635 g
